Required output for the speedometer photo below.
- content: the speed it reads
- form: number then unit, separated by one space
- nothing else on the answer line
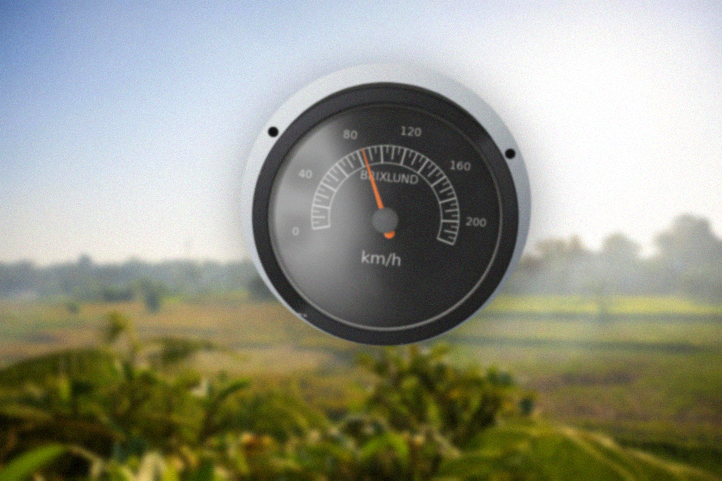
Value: 85 km/h
